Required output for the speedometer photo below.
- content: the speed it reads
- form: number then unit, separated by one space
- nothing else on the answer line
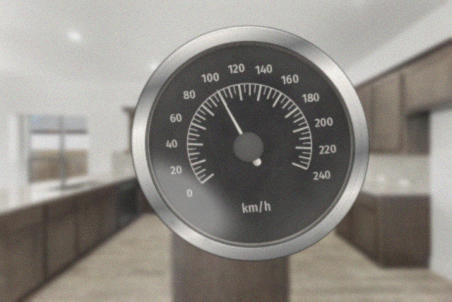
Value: 100 km/h
